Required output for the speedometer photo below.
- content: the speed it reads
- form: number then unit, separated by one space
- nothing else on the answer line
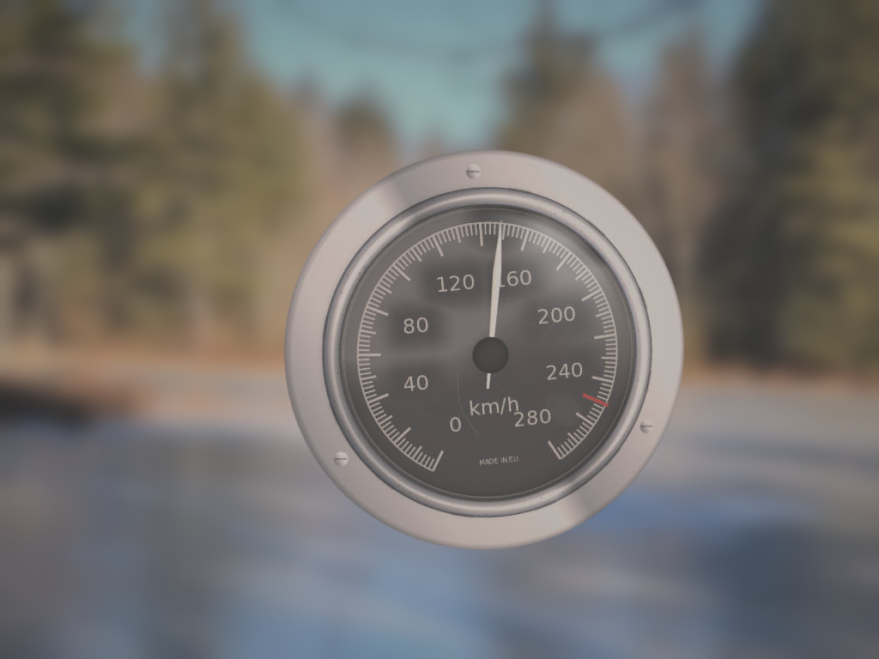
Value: 148 km/h
